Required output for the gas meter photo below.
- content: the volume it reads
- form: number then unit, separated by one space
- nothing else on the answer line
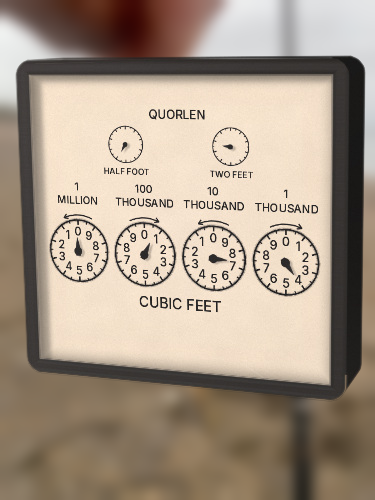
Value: 7400 ft³
